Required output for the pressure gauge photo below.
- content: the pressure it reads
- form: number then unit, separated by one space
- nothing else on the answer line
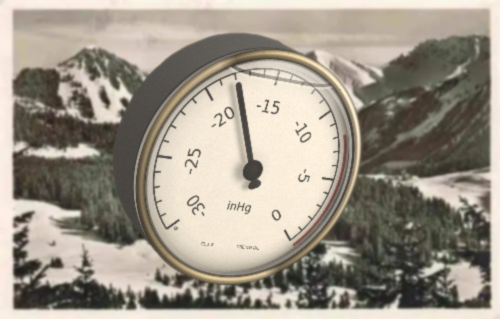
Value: -18 inHg
